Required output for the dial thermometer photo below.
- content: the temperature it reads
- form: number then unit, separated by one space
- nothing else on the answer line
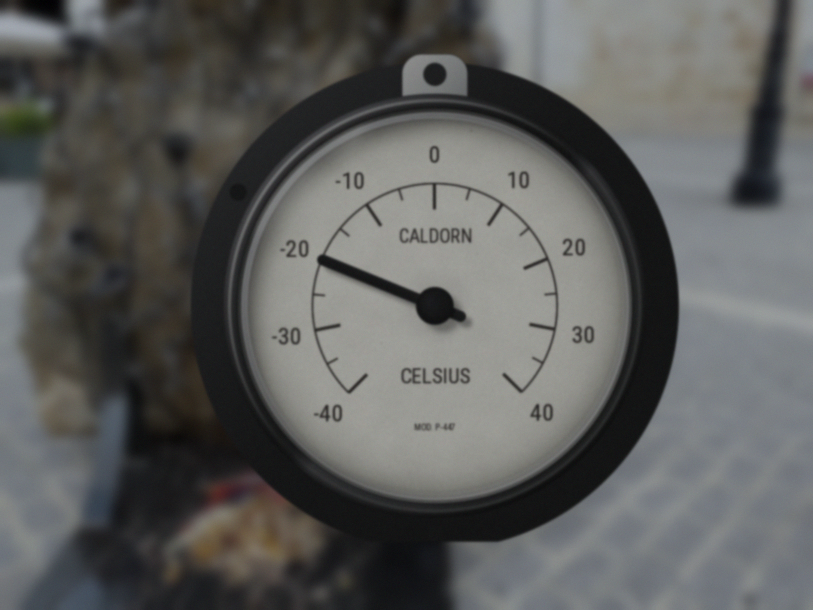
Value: -20 °C
